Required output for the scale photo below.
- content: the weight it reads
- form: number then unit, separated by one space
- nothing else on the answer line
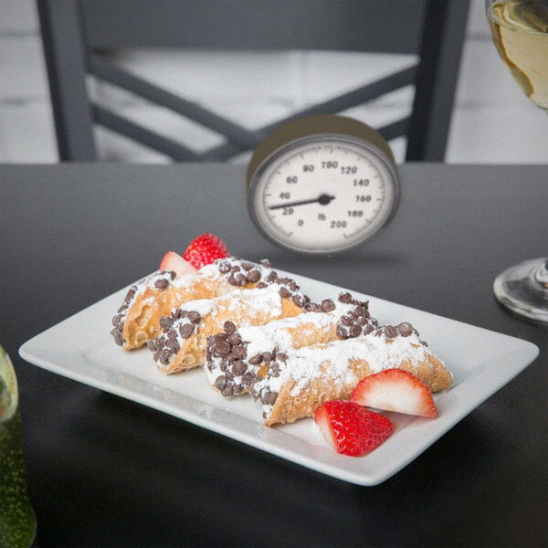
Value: 30 lb
